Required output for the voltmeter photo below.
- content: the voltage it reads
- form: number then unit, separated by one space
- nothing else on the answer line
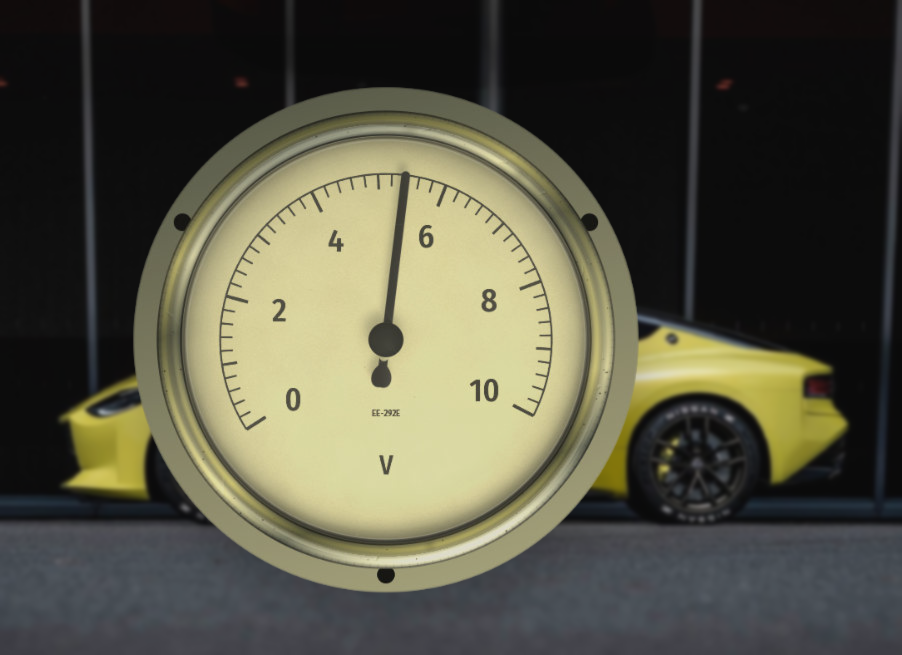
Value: 5.4 V
